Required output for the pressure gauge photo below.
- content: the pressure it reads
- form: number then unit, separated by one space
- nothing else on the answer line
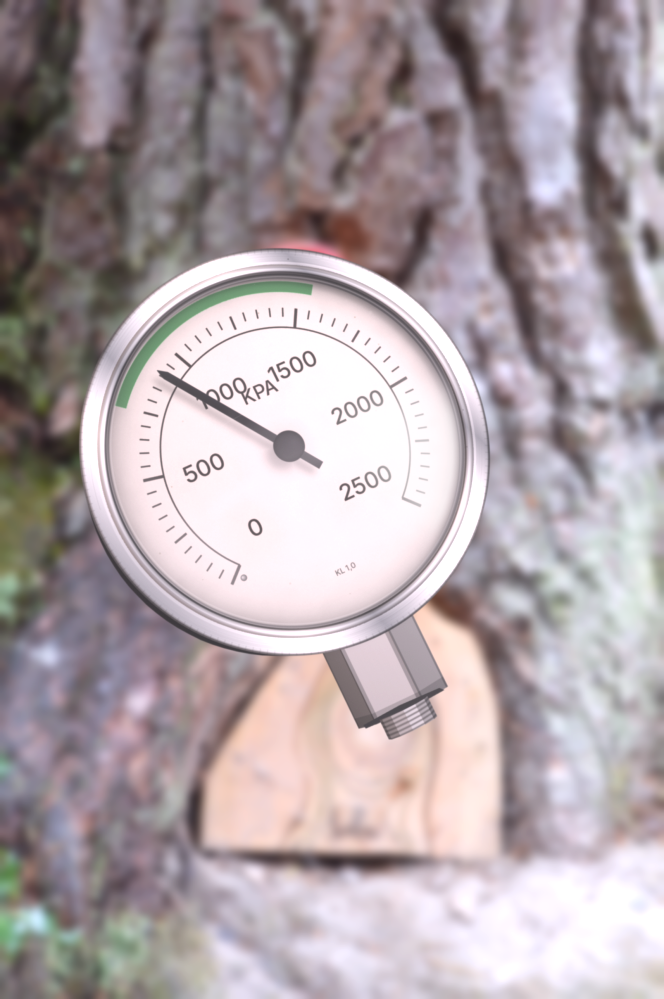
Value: 900 kPa
